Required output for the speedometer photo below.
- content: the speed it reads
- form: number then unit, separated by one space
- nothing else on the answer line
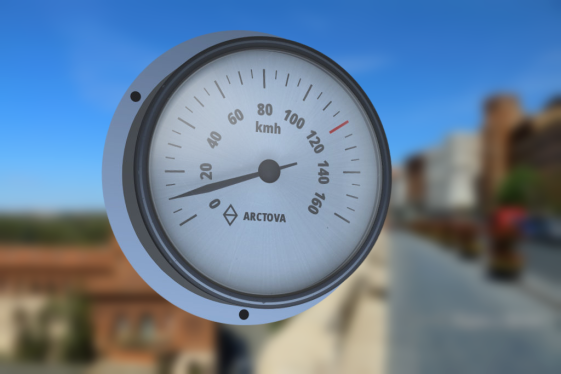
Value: 10 km/h
